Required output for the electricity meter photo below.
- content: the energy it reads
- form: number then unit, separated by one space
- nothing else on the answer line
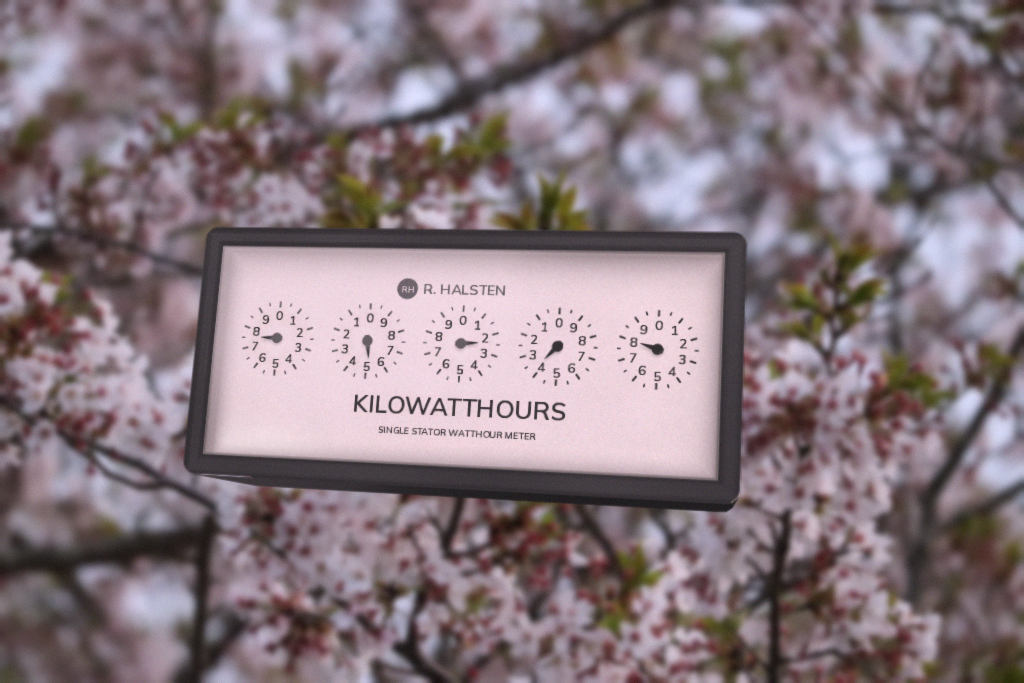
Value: 75238 kWh
